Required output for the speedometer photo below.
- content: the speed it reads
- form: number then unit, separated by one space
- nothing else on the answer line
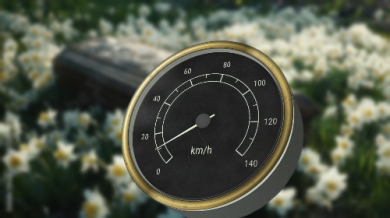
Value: 10 km/h
